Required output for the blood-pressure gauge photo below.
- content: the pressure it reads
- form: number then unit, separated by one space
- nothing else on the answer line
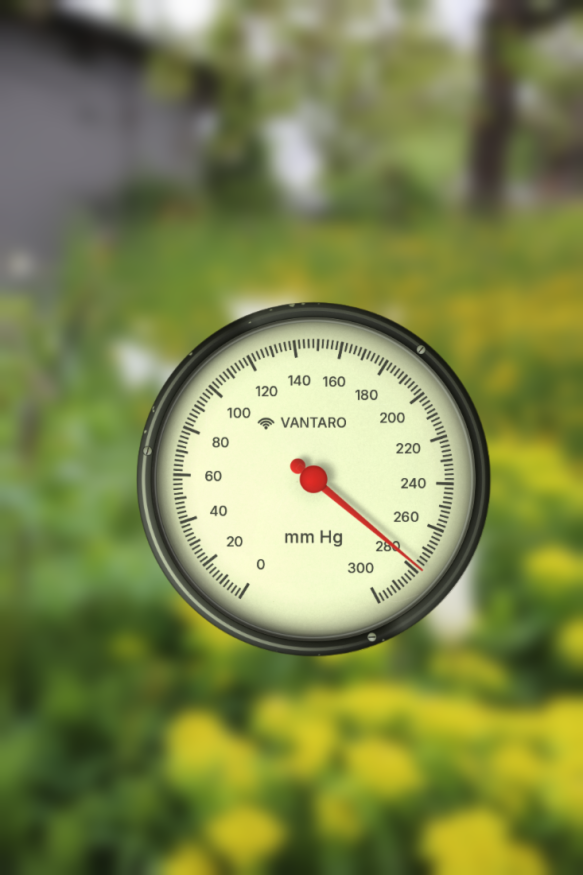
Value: 278 mmHg
